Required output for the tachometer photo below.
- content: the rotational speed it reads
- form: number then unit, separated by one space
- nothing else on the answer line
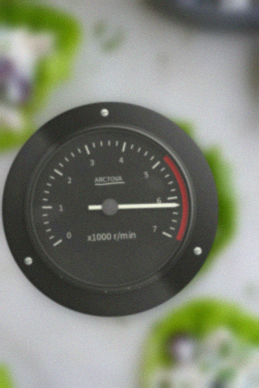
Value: 6200 rpm
